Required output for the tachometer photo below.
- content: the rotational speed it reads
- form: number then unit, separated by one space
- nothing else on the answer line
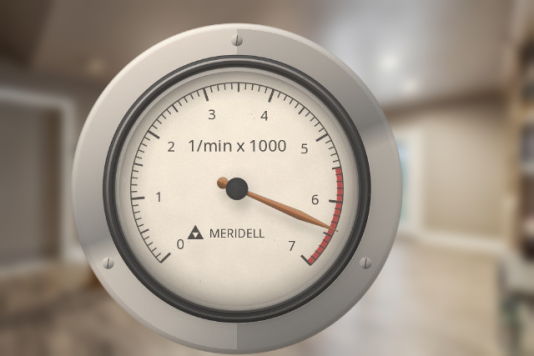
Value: 6400 rpm
